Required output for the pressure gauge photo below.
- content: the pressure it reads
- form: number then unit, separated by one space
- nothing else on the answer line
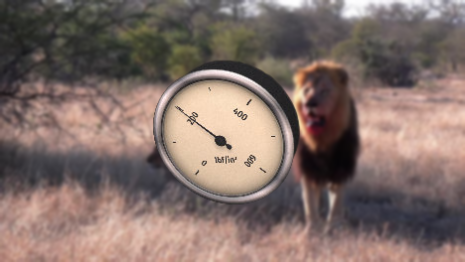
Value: 200 psi
